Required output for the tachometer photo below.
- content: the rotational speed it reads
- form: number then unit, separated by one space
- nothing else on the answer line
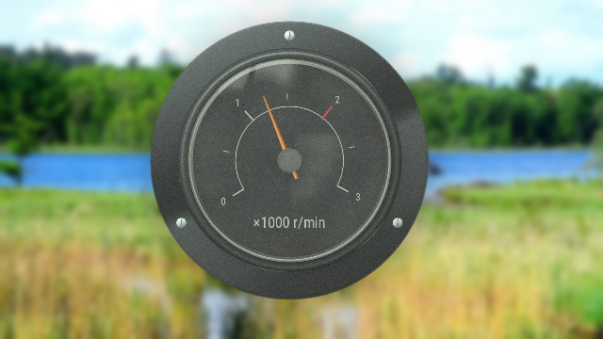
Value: 1250 rpm
